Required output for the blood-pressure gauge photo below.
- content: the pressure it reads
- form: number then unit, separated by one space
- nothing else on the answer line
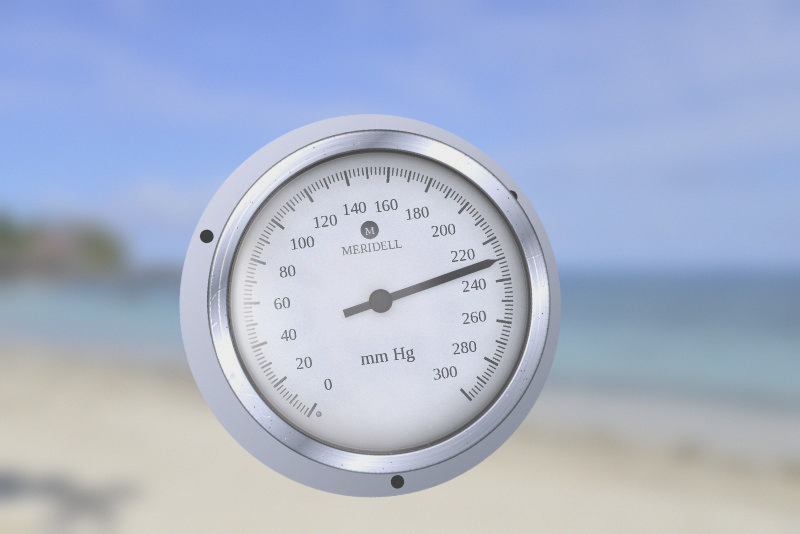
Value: 230 mmHg
